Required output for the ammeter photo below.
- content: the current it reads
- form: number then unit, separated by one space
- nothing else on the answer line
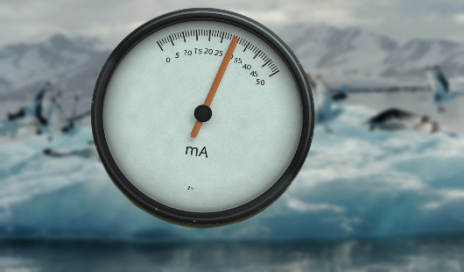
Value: 30 mA
